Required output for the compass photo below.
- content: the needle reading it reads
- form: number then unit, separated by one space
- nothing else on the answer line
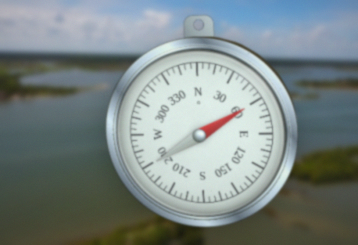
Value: 60 °
